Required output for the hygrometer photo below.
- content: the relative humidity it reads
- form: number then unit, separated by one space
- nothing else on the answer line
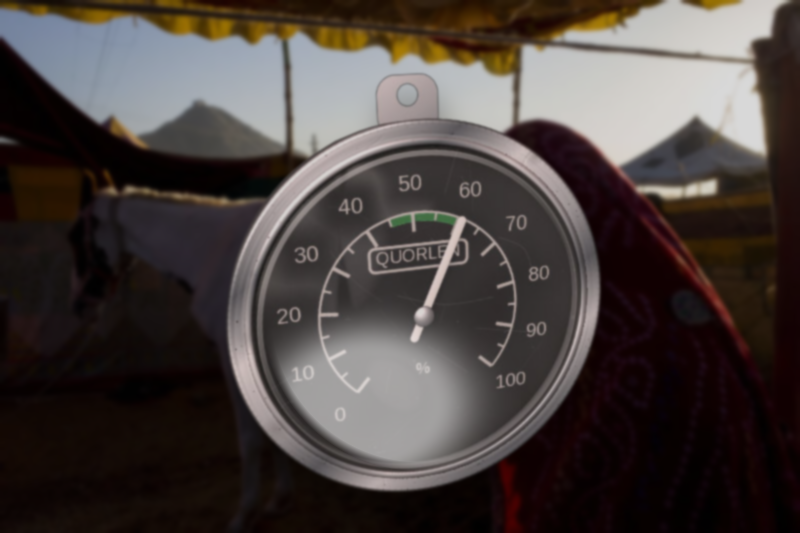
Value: 60 %
